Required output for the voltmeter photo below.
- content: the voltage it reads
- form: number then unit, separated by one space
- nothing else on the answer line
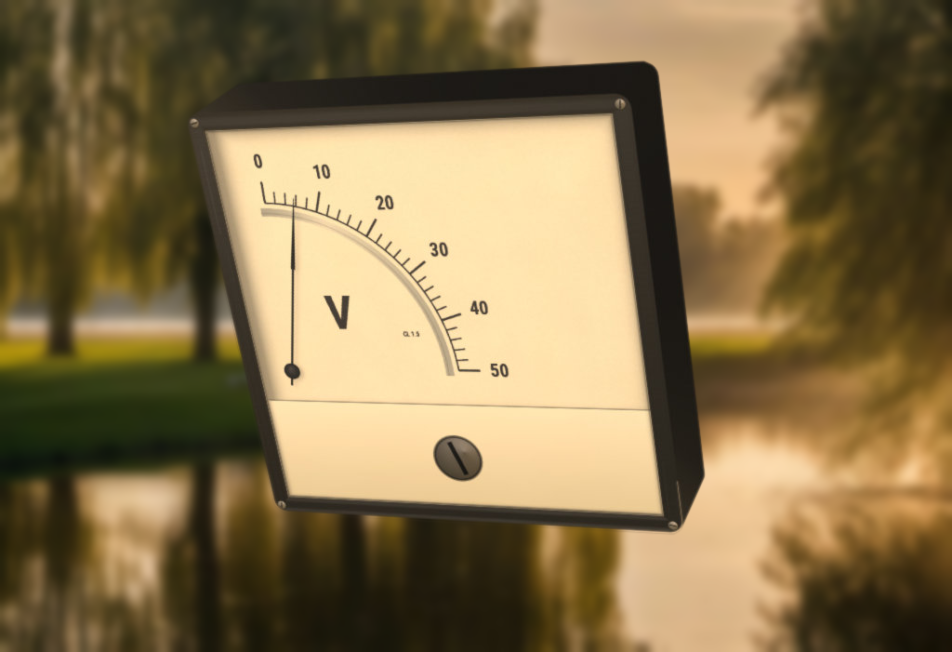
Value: 6 V
